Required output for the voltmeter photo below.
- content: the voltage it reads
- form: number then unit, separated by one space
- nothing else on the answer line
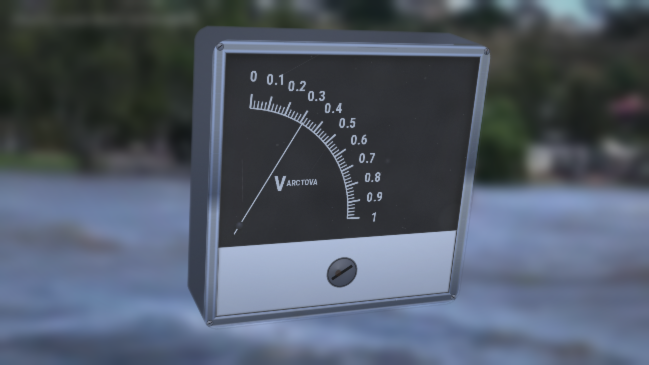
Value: 0.3 V
